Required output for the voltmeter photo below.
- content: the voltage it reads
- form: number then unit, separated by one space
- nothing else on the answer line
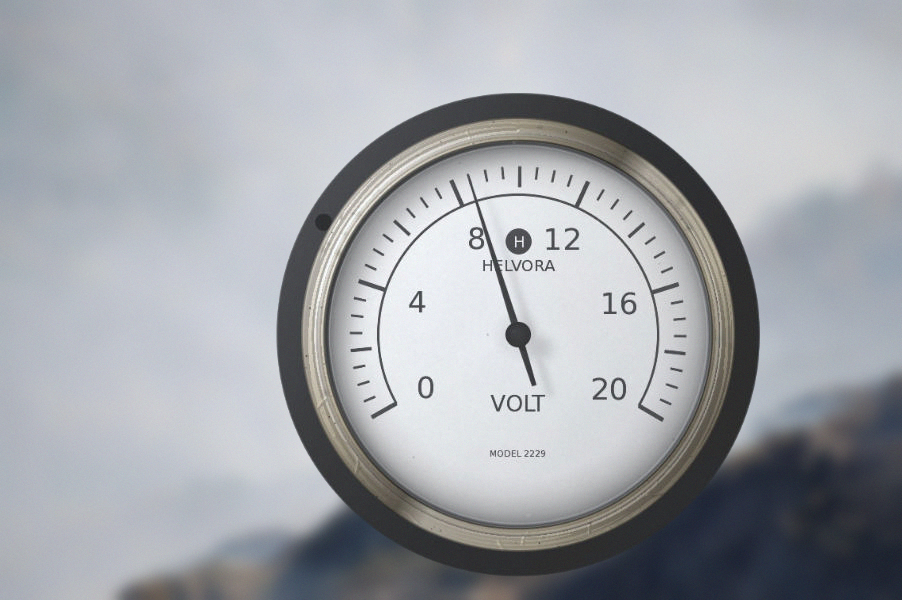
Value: 8.5 V
